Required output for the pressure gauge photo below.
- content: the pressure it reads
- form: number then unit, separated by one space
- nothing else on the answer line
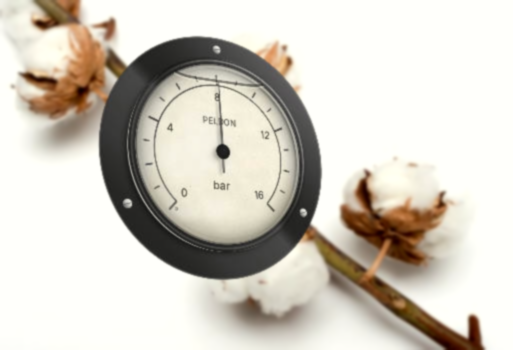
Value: 8 bar
